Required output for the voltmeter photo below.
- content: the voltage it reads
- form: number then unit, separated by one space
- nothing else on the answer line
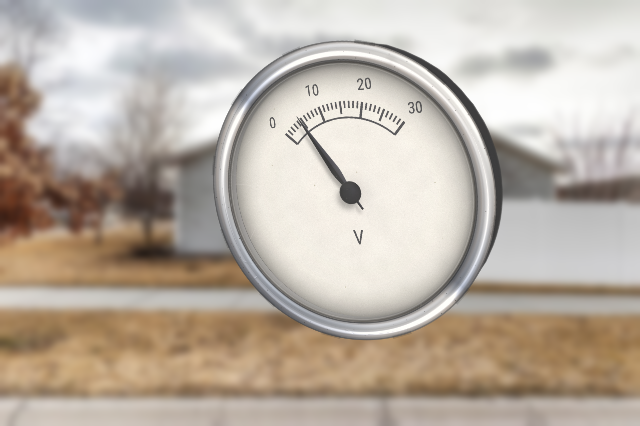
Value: 5 V
